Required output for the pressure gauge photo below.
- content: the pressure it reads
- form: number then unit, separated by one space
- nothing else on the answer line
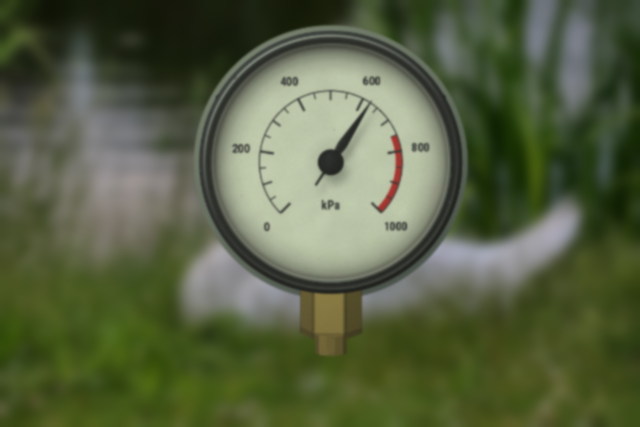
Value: 625 kPa
